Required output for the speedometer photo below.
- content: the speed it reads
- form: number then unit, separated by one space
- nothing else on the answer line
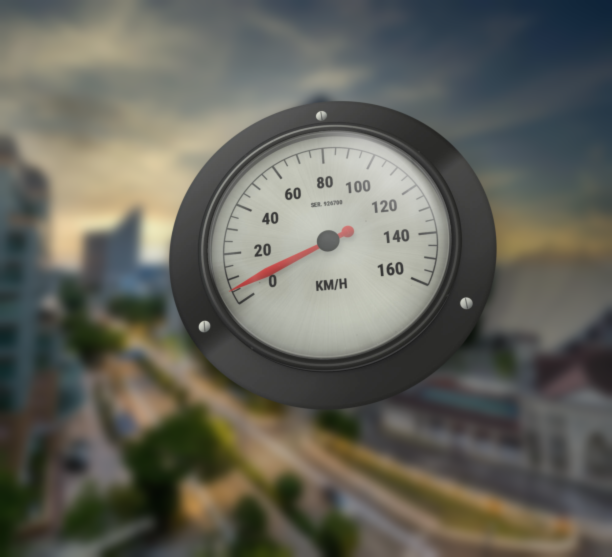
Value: 5 km/h
